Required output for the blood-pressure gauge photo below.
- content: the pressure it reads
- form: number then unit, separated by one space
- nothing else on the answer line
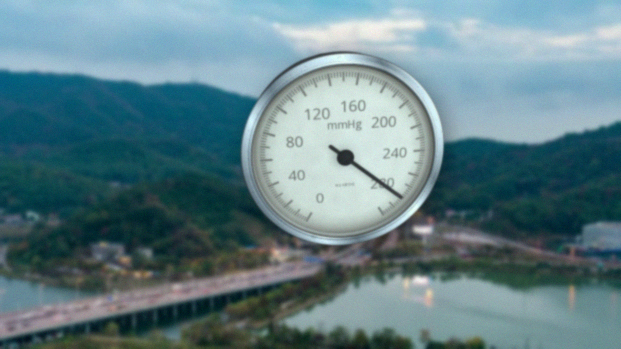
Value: 280 mmHg
